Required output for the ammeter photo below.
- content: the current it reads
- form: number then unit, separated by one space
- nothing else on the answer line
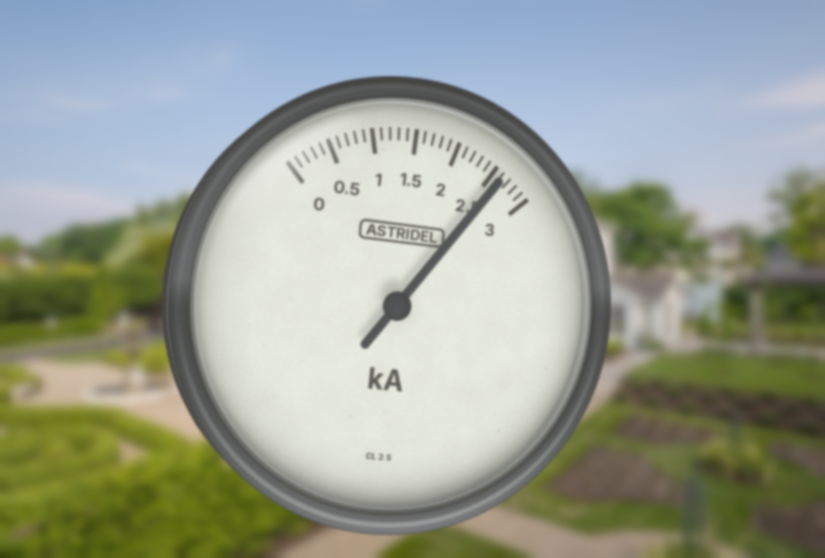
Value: 2.6 kA
